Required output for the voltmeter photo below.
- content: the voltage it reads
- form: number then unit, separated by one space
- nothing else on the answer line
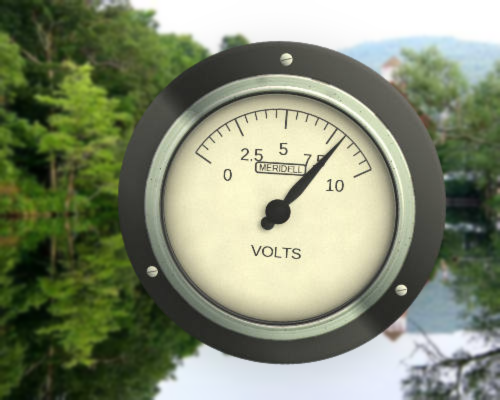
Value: 8 V
